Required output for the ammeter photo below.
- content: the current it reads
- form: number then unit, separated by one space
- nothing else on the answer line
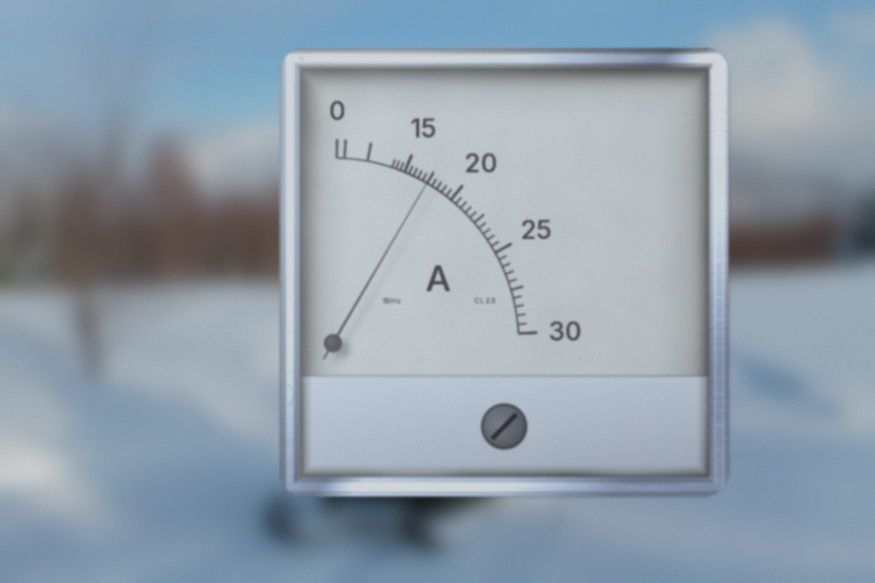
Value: 17.5 A
